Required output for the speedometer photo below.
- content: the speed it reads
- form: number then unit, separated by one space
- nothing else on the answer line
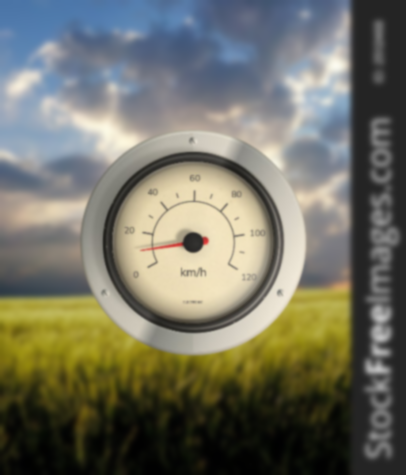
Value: 10 km/h
